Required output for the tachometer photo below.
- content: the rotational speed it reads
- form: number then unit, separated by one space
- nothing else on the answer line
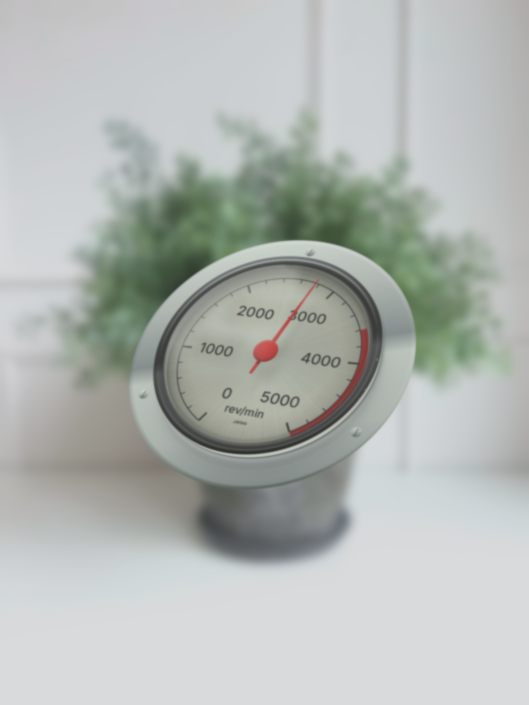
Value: 2800 rpm
